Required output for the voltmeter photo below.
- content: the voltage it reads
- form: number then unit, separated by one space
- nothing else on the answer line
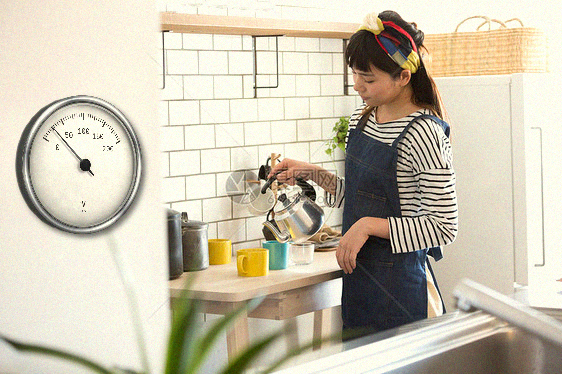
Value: 25 V
